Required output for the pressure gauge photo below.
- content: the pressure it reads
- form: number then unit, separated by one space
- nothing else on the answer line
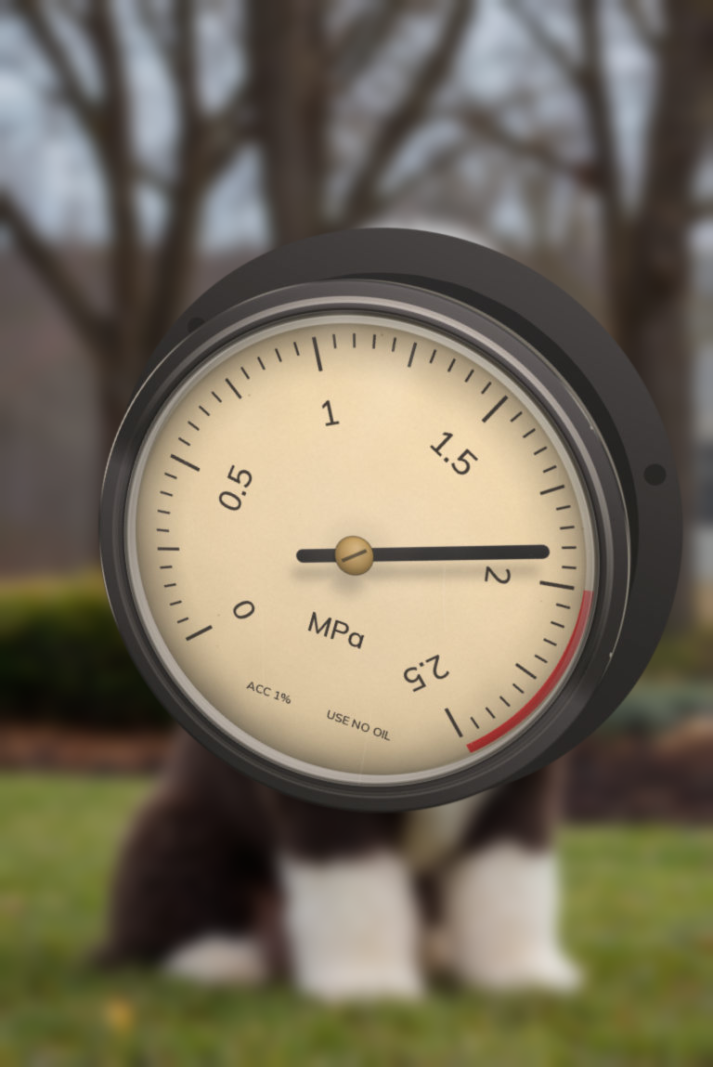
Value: 1.9 MPa
